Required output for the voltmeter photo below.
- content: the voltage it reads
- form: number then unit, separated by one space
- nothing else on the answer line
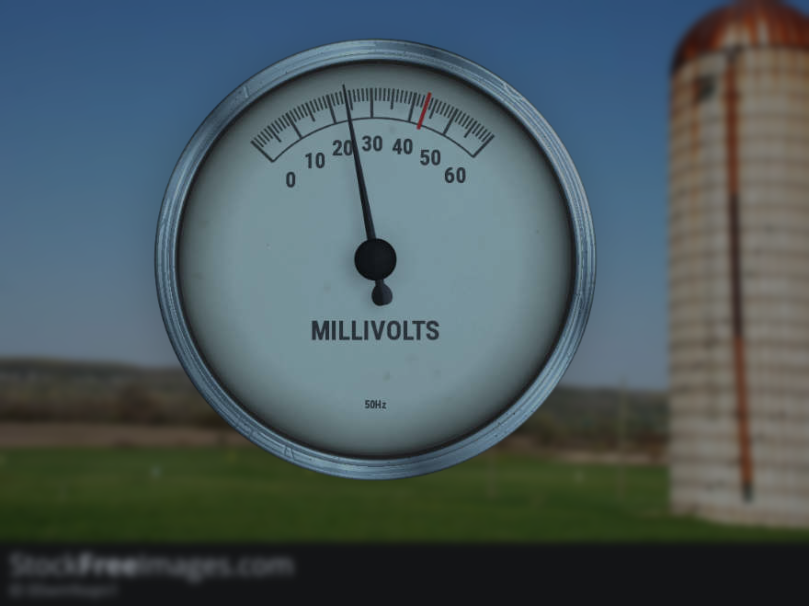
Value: 24 mV
